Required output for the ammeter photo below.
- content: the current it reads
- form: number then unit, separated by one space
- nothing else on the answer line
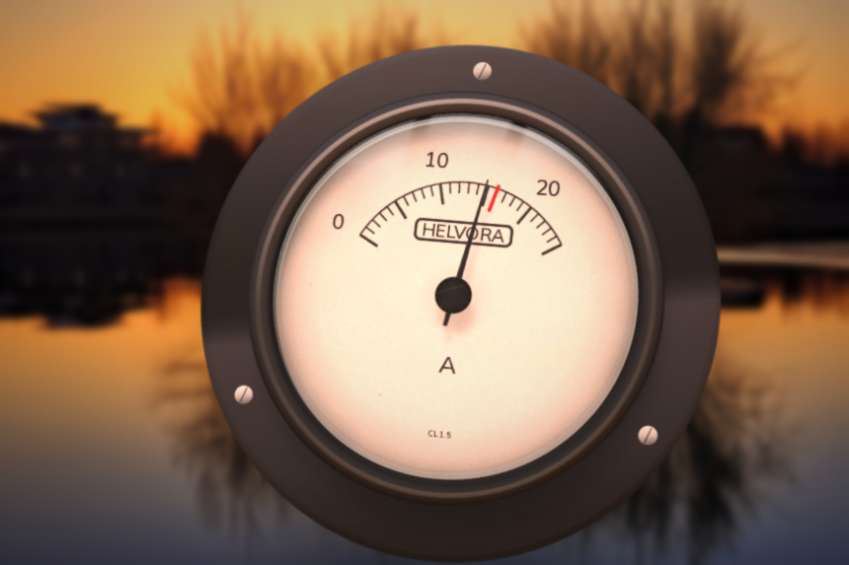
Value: 15 A
